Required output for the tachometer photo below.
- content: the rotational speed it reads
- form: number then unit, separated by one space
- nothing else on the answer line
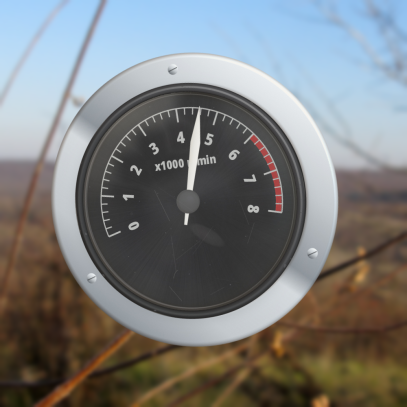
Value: 4600 rpm
